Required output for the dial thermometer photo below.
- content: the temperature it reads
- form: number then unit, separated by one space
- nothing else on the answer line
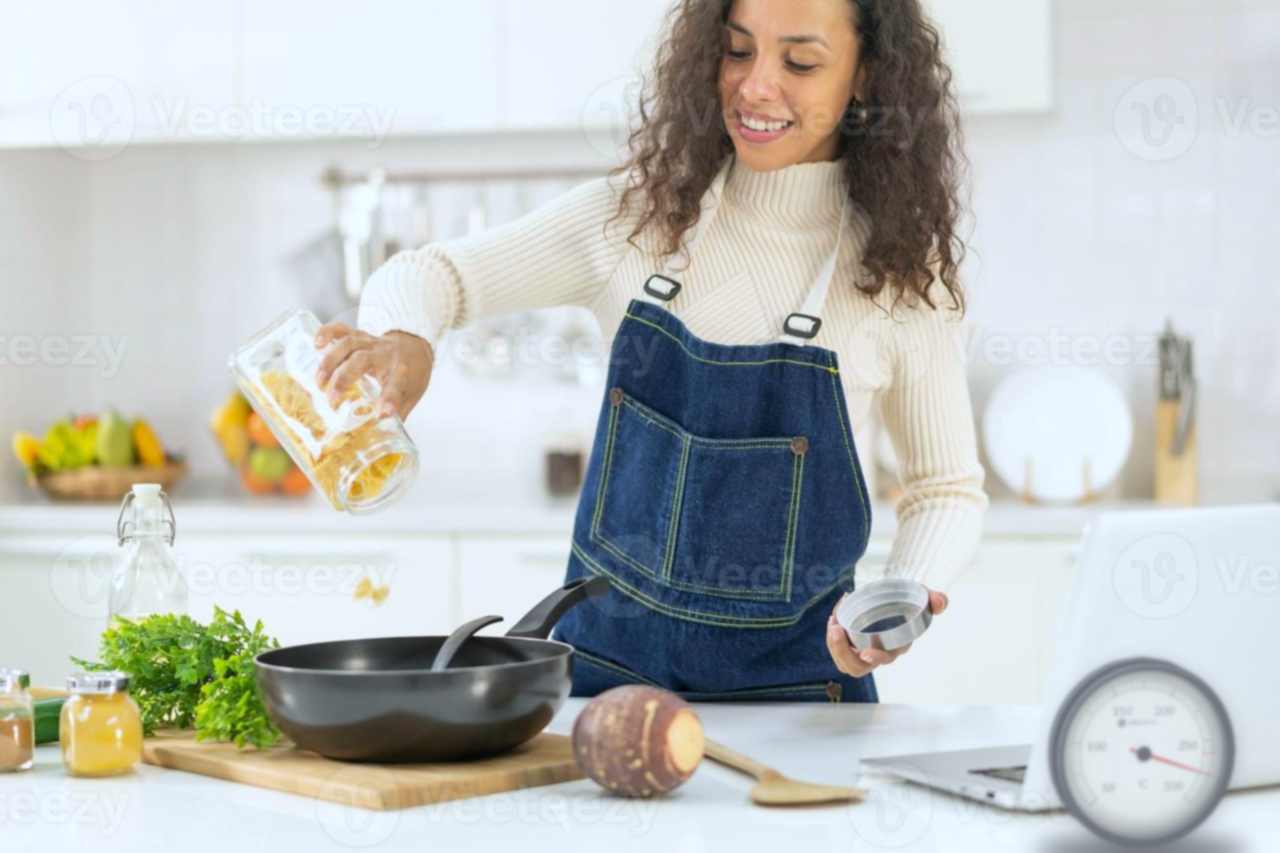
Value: 275 °C
